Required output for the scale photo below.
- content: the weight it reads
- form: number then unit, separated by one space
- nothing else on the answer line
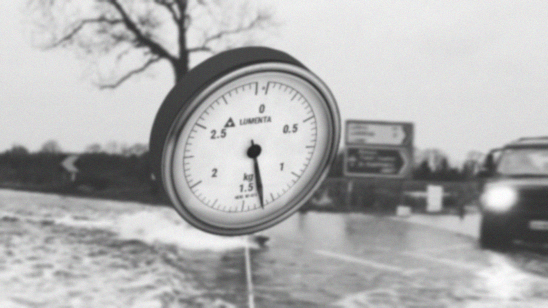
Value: 1.35 kg
